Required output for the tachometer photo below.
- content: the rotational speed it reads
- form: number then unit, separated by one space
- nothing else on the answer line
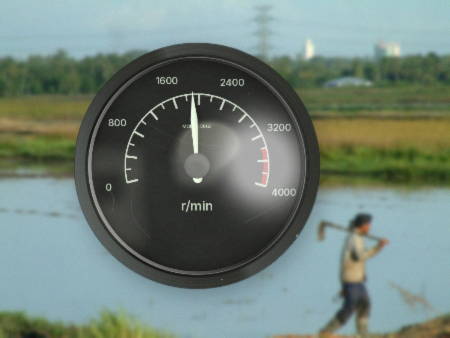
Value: 1900 rpm
